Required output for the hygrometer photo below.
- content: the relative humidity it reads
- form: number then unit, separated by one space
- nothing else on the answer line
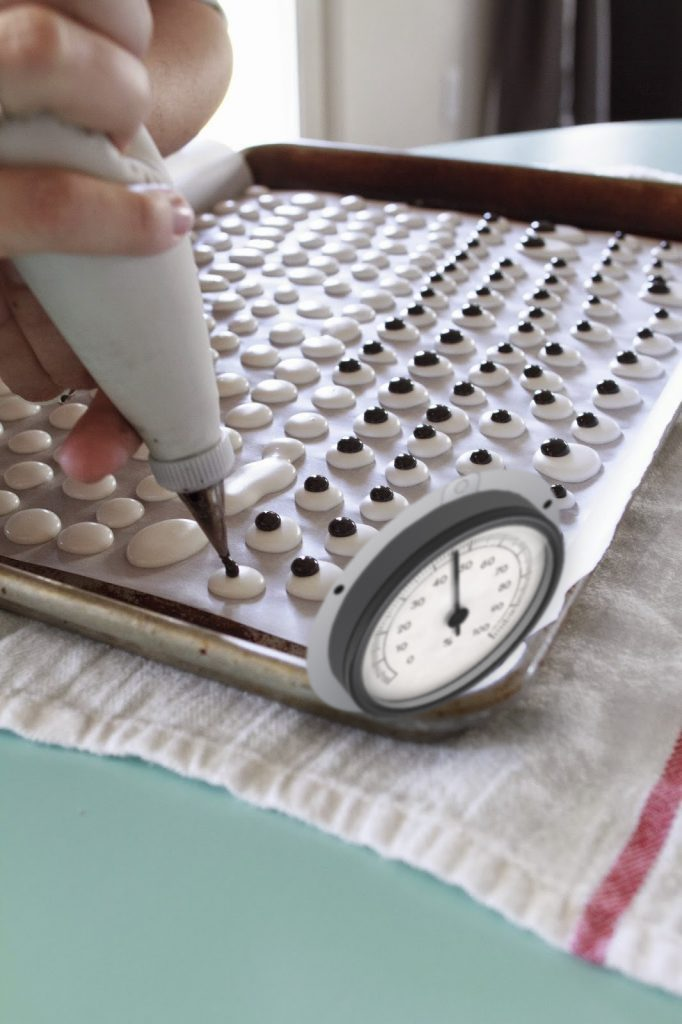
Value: 45 %
